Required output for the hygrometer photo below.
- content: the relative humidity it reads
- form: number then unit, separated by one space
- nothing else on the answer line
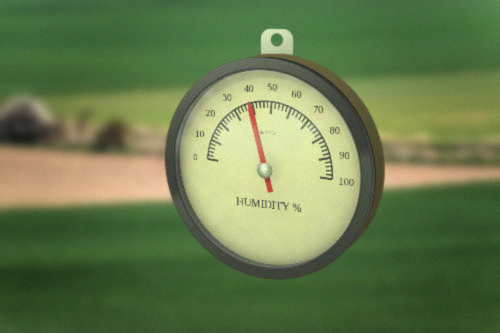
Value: 40 %
